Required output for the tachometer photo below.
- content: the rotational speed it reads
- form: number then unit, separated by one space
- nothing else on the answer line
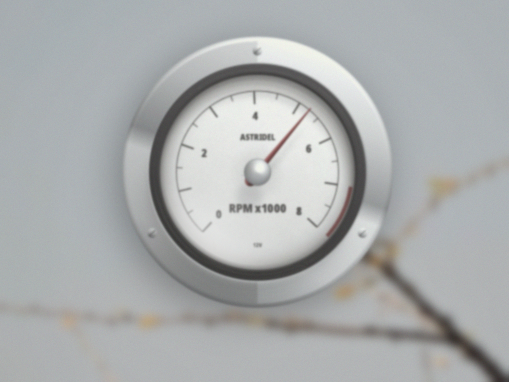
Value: 5250 rpm
